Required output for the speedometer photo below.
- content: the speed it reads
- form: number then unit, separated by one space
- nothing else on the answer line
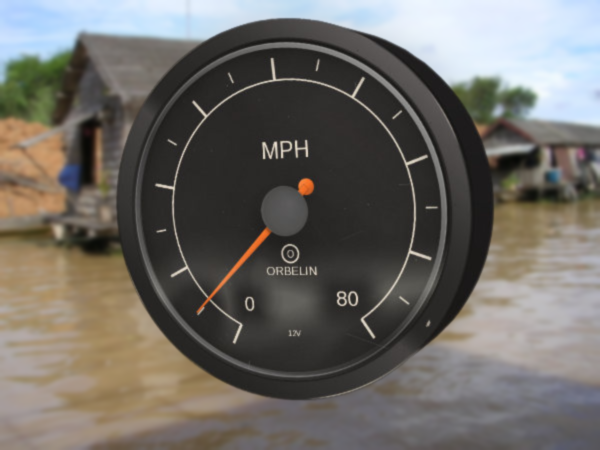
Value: 5 mph
